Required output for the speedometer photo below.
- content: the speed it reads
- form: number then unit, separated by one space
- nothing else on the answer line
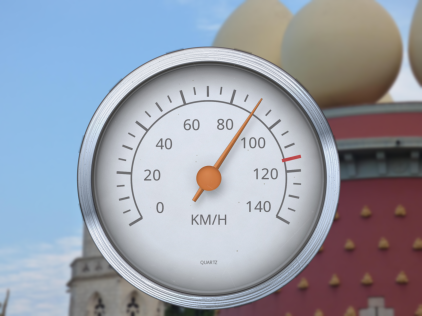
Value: 90 km/h
